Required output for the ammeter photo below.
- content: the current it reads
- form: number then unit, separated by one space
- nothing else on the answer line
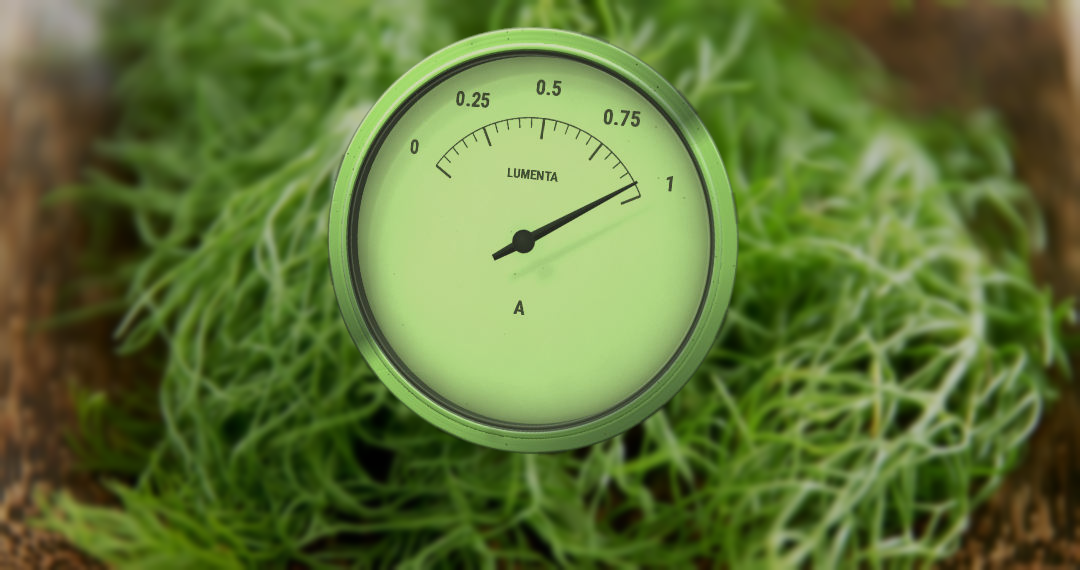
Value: 0.95 A
